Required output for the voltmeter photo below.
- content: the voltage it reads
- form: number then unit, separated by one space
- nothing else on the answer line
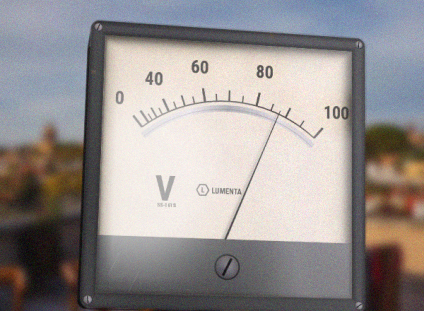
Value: 87.5 V
